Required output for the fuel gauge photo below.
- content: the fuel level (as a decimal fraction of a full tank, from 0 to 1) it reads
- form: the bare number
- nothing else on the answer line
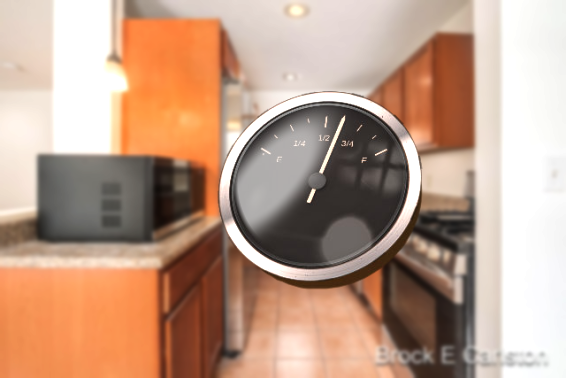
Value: 0.625
